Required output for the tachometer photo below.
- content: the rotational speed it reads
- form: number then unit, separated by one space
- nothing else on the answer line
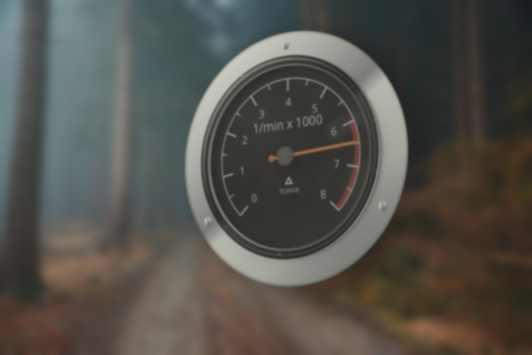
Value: 6500 rpm
